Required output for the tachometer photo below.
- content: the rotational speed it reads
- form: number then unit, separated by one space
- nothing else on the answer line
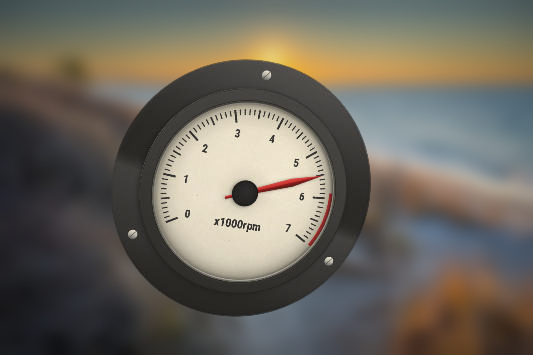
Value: 5500 rpm
